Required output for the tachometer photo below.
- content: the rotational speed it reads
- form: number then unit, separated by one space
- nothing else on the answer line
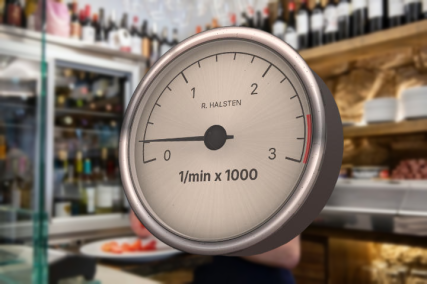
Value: 200 rpm
